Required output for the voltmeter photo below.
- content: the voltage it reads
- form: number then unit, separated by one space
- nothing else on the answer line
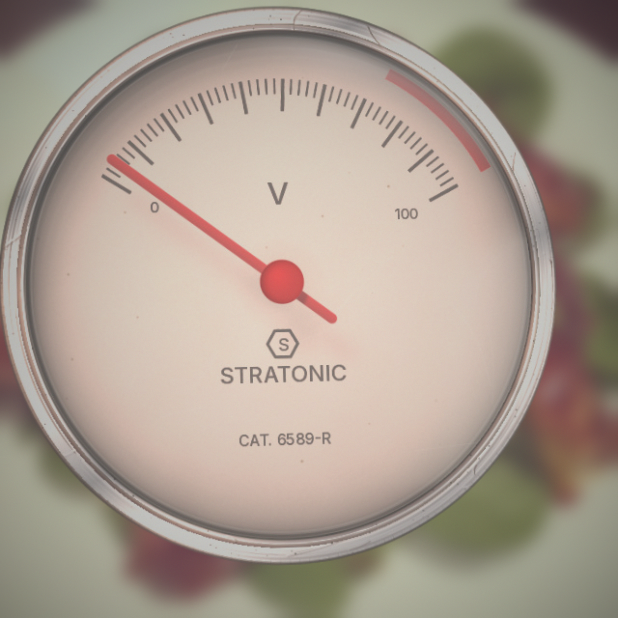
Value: 4 V
